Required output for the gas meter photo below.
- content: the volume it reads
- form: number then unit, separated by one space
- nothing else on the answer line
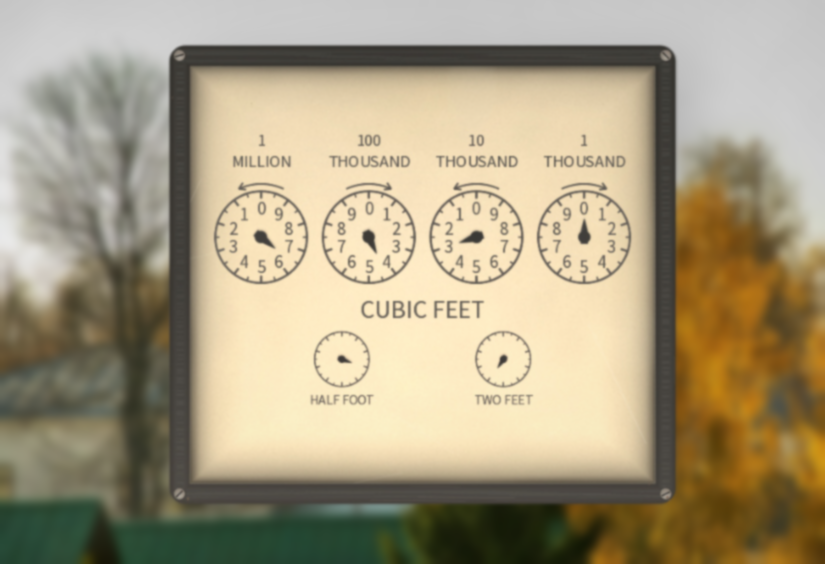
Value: 643000 ft³
